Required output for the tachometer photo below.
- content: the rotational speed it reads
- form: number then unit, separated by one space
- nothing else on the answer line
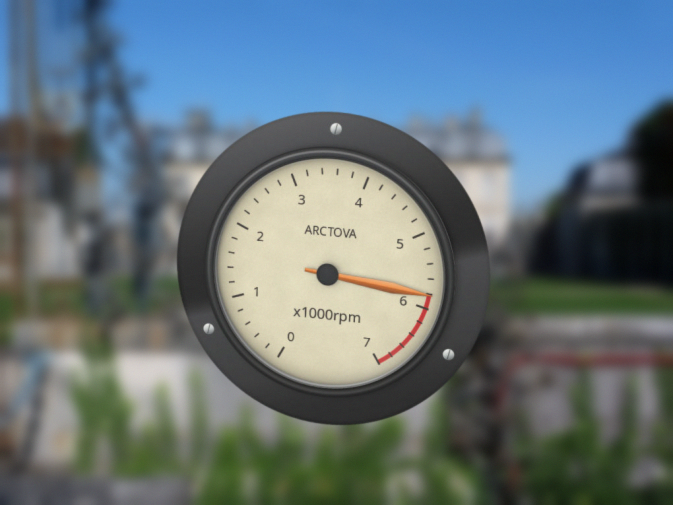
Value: 5800 rpm
